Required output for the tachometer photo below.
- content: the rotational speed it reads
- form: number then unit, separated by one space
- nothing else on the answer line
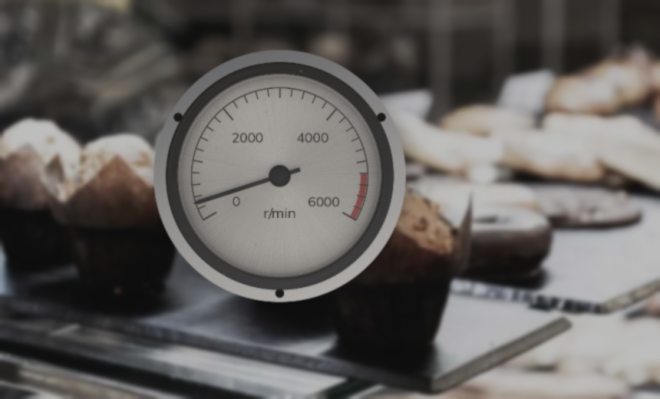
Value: 300 rpm
